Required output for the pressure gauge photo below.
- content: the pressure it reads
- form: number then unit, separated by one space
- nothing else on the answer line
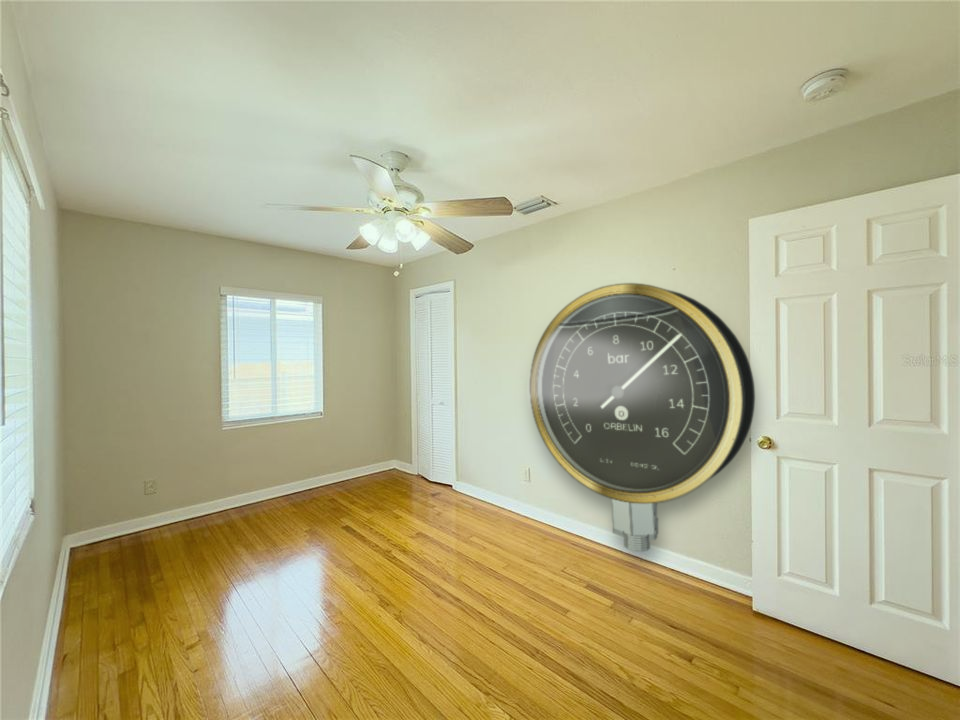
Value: 11 bar
